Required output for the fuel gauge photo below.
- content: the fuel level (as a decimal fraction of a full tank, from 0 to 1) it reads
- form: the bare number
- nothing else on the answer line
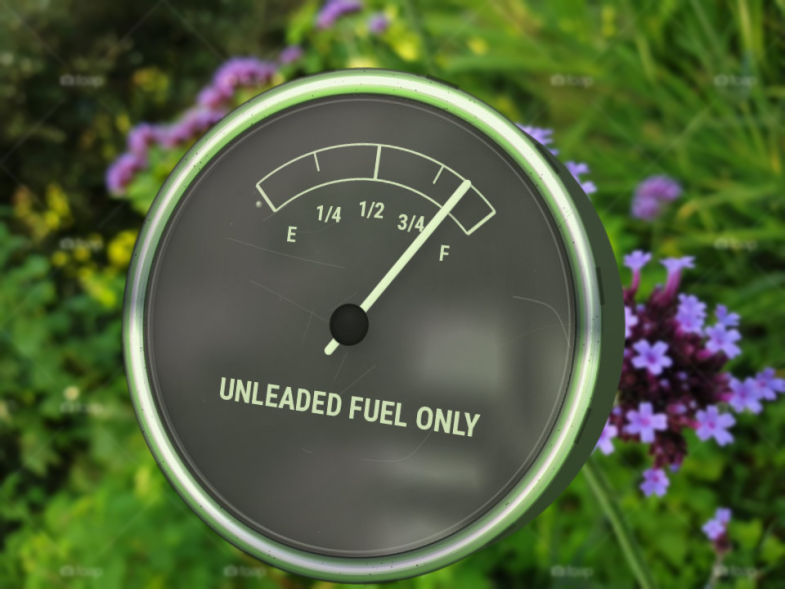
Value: 0.875
